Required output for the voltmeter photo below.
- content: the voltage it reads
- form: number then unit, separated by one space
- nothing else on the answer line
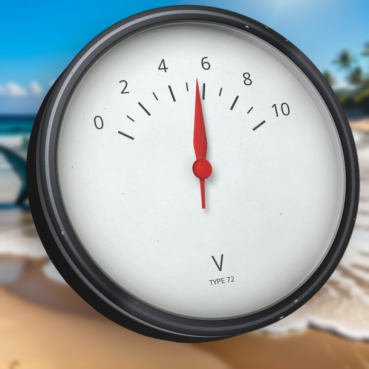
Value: 5.5 V
